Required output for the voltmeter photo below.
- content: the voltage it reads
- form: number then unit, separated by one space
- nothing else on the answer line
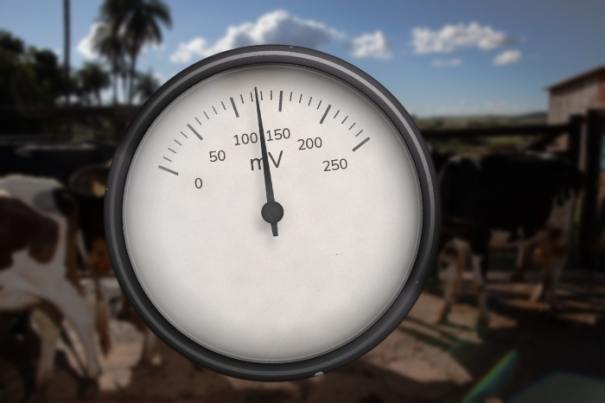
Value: 125 mV
